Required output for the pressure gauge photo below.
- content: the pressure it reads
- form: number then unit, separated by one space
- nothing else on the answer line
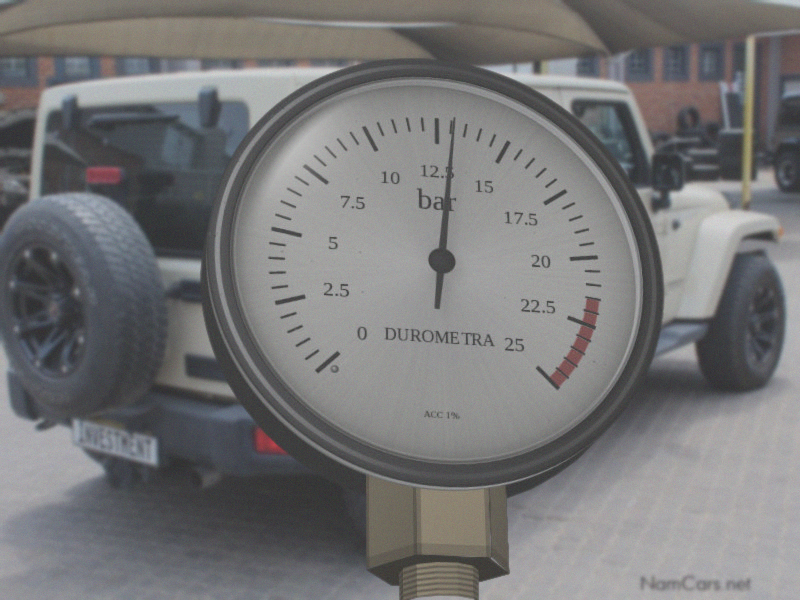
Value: 13 bar
